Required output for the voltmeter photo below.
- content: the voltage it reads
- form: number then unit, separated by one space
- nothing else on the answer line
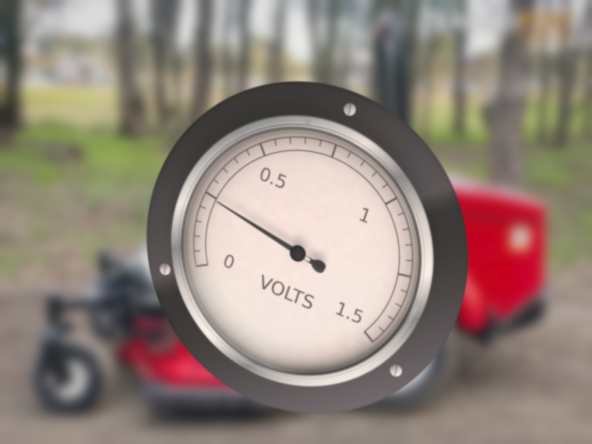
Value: 0.25 V
